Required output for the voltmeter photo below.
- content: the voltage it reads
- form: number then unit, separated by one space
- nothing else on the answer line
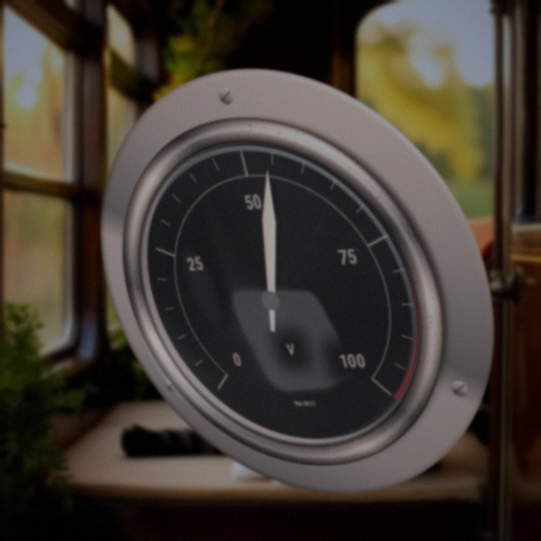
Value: 55 V
